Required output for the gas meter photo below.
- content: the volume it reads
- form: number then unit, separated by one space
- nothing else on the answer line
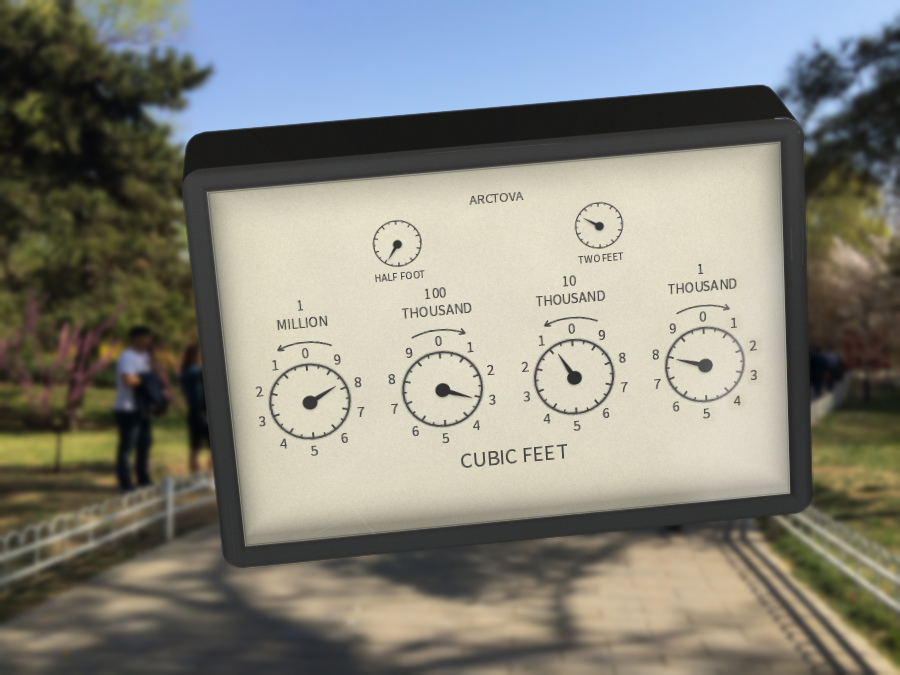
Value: 830800 ft³
